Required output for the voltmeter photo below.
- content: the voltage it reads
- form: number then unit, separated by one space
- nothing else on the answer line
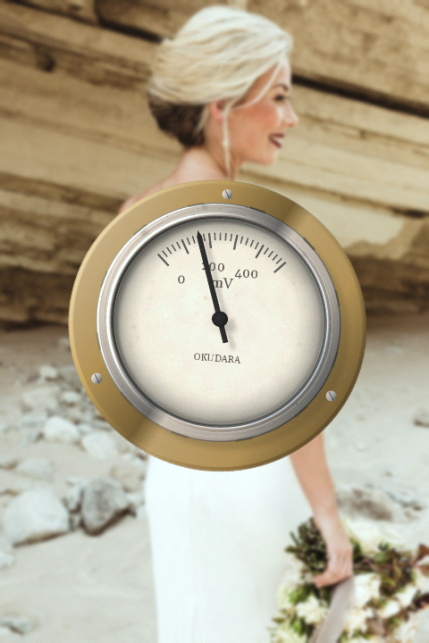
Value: 160 mV
